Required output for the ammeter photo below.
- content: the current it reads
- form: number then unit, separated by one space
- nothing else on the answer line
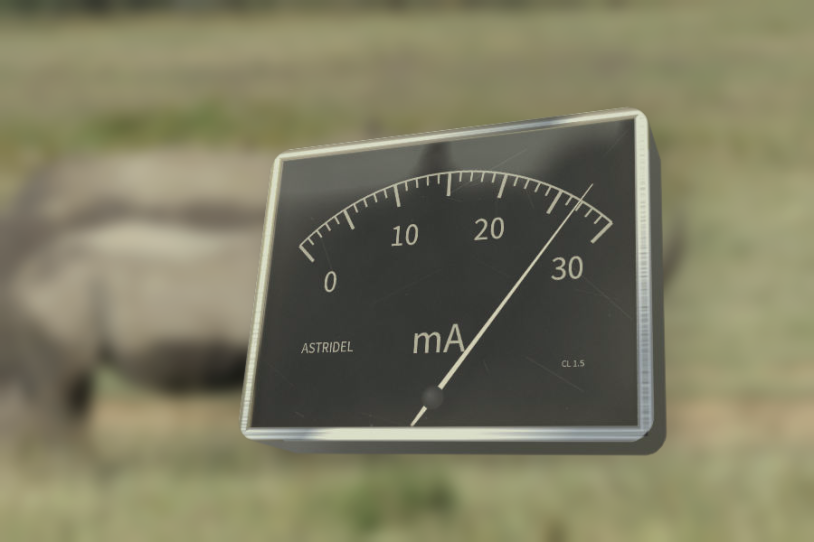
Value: 27 mA
